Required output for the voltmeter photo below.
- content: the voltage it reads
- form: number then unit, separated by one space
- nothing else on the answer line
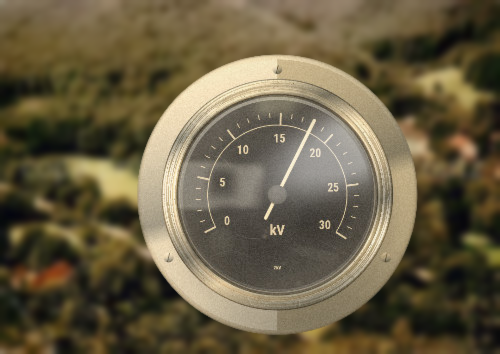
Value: 18 kV
